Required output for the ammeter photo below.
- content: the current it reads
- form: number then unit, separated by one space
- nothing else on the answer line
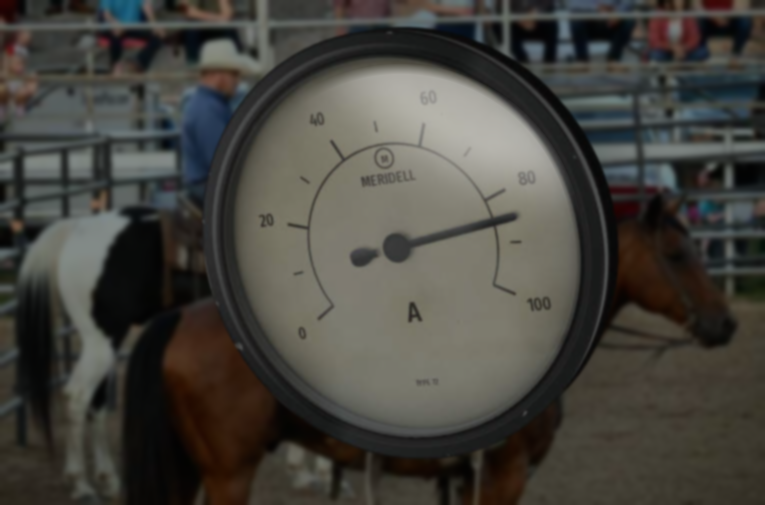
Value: 85 A
